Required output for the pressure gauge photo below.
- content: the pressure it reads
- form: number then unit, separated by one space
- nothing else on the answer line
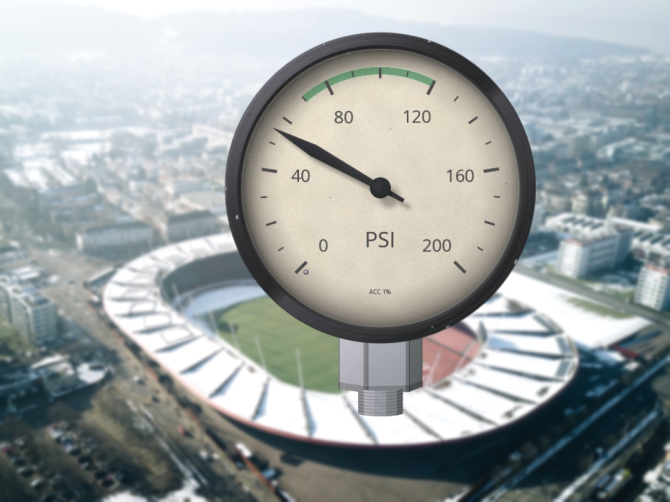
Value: 55 psi
